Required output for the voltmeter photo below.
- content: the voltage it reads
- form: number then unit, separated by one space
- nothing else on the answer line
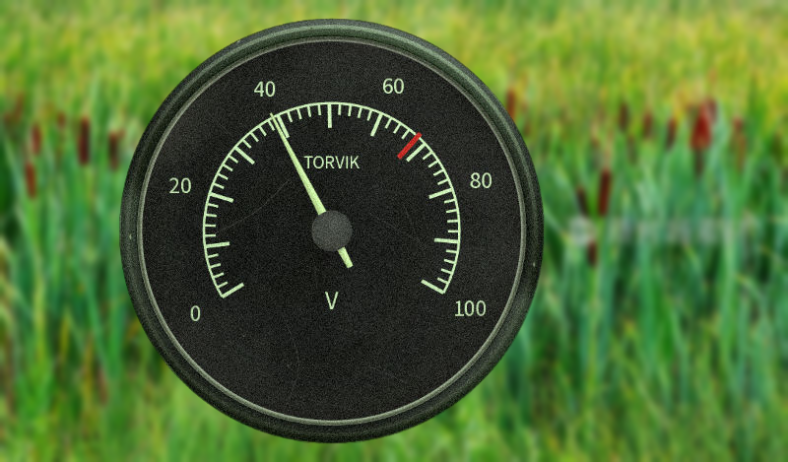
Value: 39 V
